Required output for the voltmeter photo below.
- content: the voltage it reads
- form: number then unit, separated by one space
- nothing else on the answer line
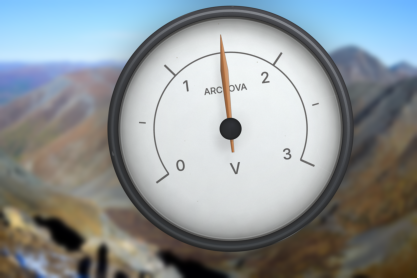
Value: 1.5 V
